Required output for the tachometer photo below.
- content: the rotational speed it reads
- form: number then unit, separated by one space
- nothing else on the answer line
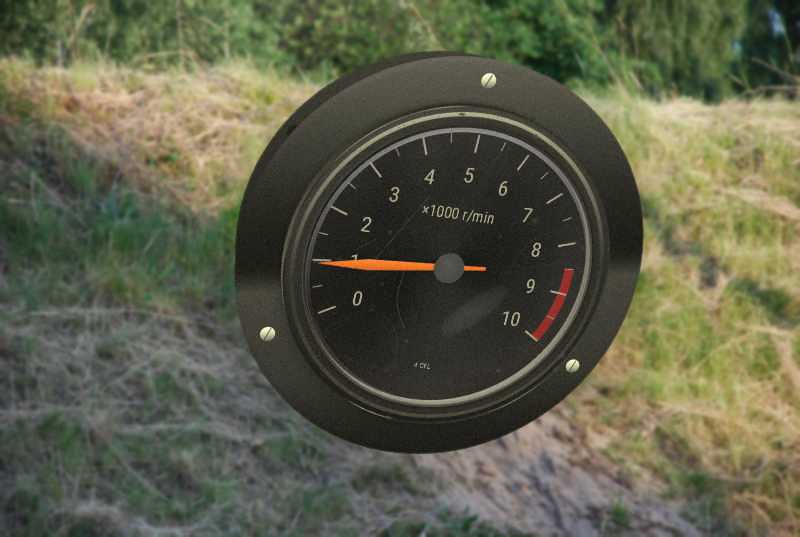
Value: 1000 rpm
